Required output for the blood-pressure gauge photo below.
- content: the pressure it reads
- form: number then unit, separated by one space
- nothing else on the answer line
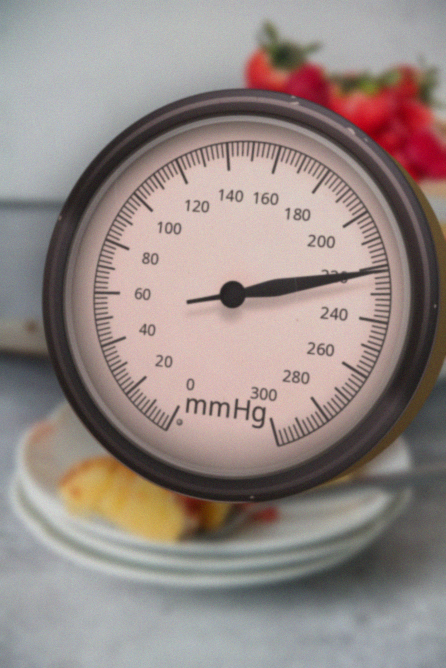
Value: 222 mmHg
